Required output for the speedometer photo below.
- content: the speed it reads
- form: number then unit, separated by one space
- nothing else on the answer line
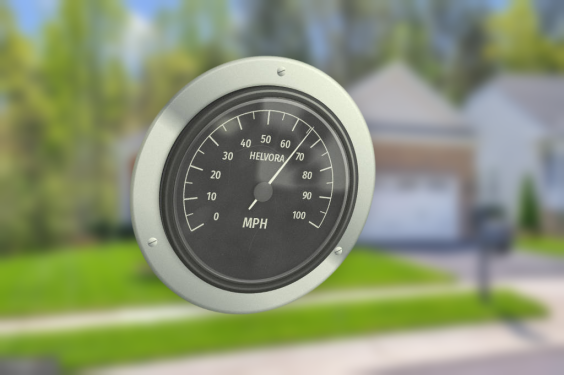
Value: 65 mph
